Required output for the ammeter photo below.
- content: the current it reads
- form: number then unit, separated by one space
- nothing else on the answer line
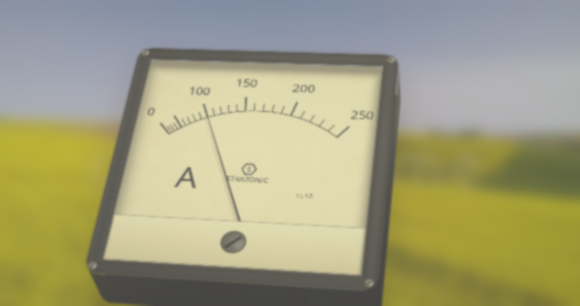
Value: 100 A
